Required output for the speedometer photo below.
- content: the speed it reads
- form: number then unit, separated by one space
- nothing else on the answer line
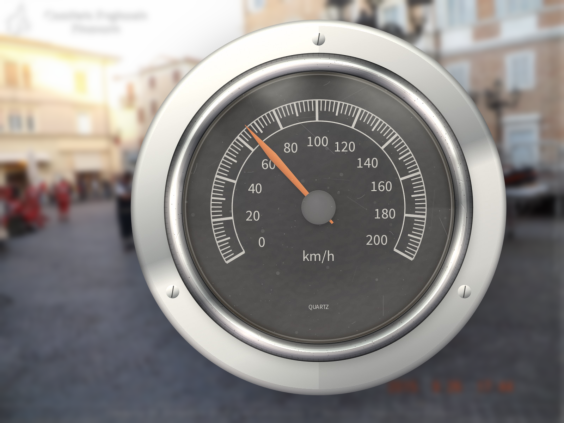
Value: 66 km/h
